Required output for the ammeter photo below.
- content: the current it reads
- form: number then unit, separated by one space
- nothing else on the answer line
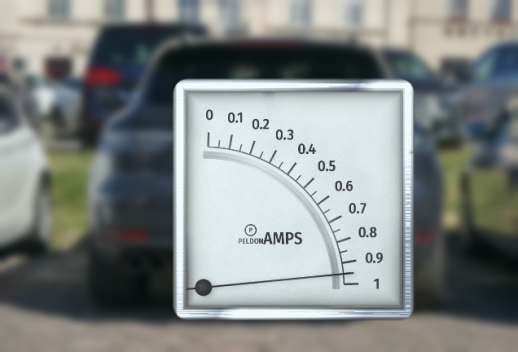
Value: 0.95 A
